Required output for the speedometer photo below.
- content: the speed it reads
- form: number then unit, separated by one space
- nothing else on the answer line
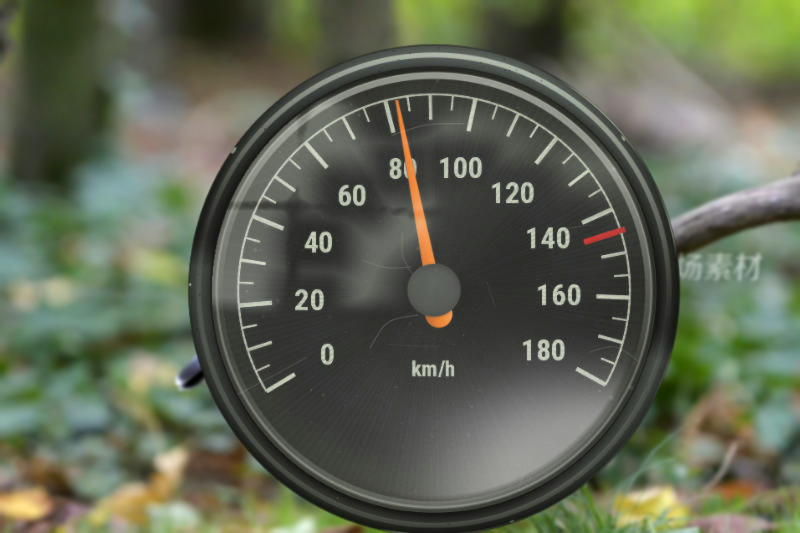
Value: 82.5 km/h
